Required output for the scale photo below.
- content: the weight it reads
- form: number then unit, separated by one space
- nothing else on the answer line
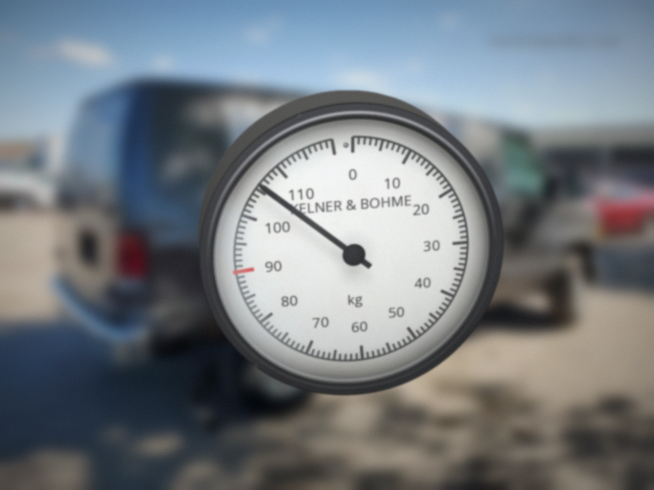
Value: 106 kg
